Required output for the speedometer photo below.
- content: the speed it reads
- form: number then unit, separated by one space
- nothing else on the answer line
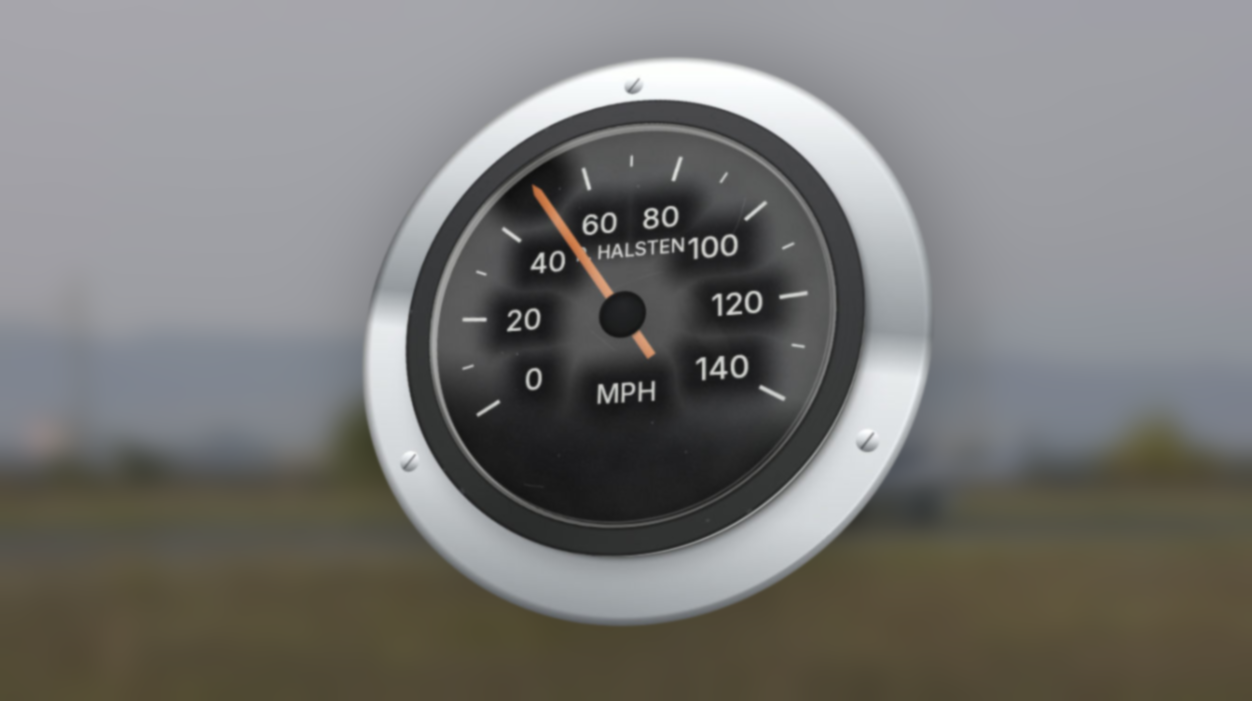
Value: 50 mph
